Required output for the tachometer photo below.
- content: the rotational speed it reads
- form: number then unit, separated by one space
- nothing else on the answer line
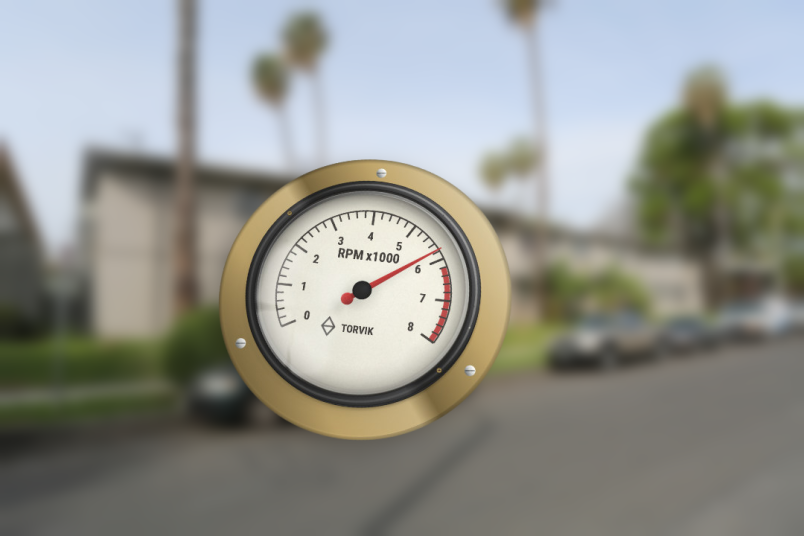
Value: 5800 rpm
